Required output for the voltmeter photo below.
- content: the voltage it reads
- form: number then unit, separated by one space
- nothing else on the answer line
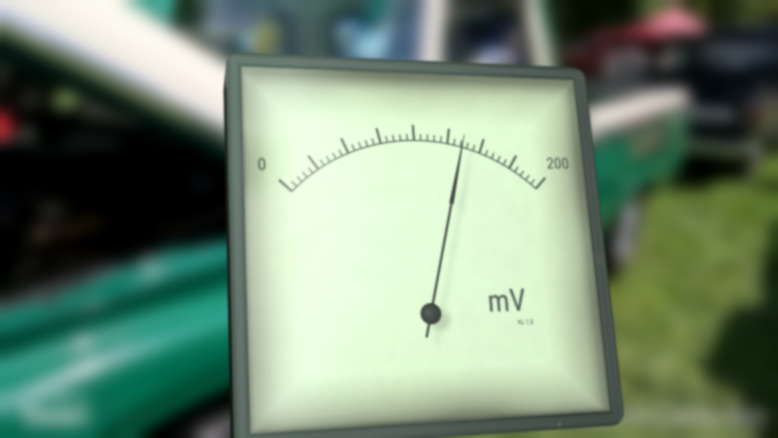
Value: 135 mV
